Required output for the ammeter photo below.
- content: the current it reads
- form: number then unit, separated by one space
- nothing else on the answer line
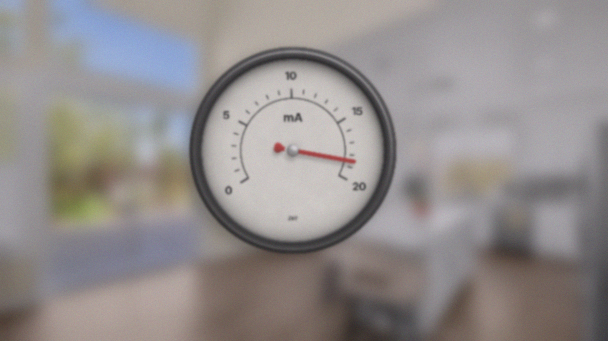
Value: 18.5 mA
